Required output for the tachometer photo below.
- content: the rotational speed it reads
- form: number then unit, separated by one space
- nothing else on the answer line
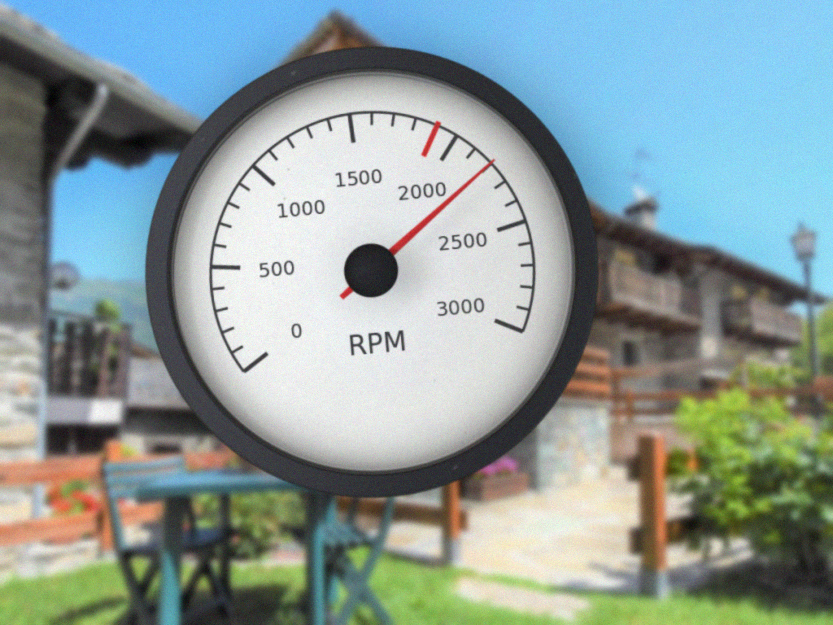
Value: 2200 rpm
